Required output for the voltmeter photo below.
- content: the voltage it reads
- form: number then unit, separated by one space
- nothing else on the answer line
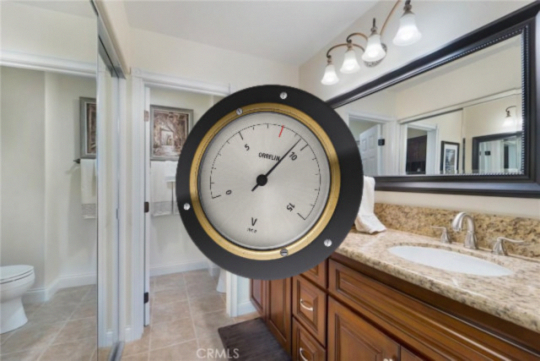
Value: 9.5 V
